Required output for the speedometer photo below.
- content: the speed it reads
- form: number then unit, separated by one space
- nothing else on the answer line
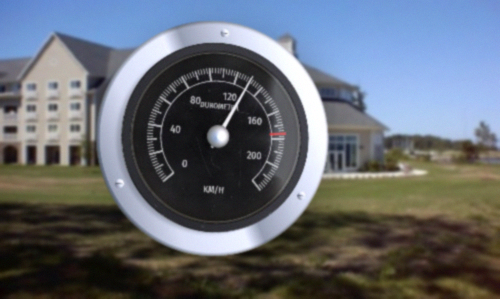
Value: 130 km/h
